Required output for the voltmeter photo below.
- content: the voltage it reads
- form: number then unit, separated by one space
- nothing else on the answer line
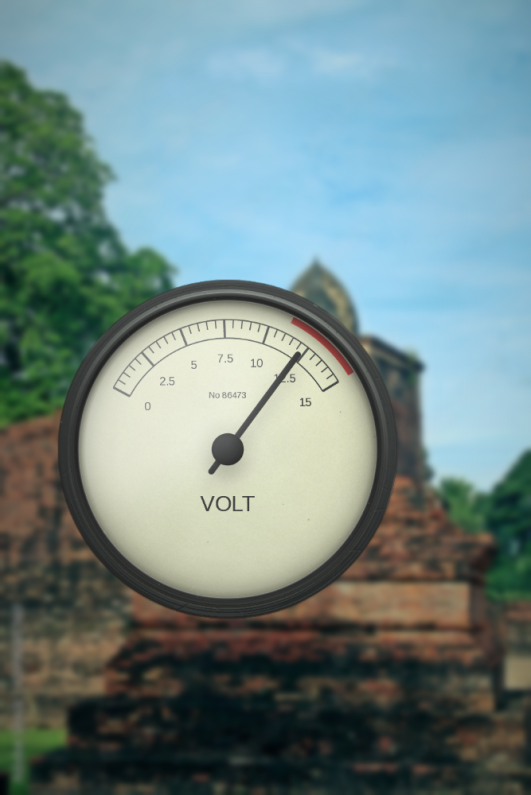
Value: 12.25 V
